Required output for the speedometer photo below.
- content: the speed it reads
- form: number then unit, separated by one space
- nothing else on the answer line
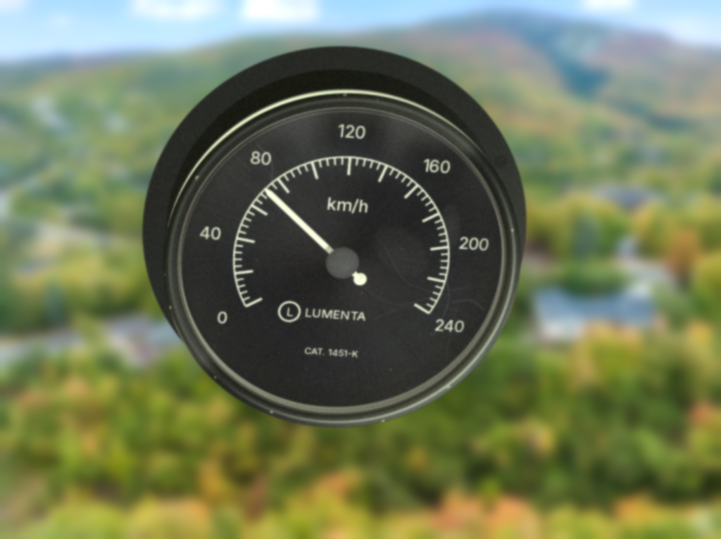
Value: 72 km/h
